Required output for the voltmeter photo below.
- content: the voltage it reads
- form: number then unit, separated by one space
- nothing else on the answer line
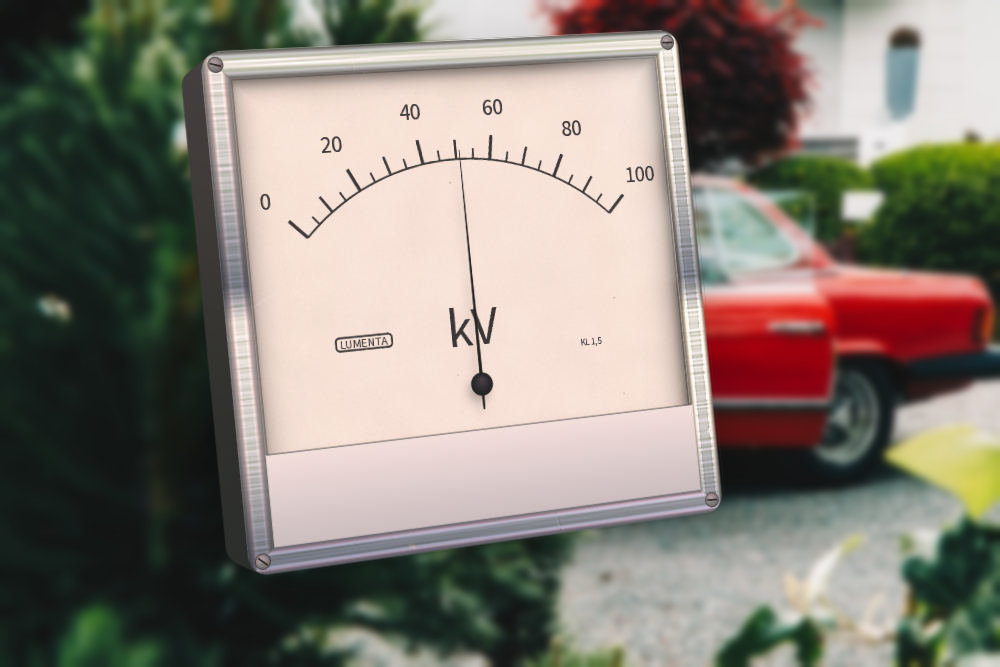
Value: 50 kV
